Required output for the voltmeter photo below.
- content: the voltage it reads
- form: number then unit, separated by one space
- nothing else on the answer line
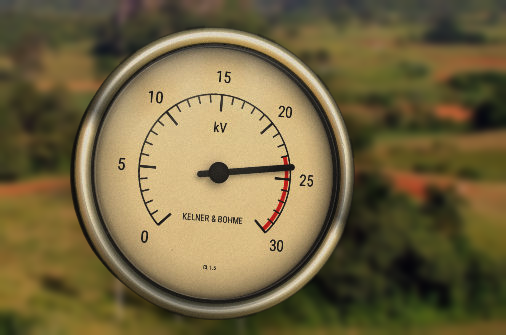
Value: 24 kV
